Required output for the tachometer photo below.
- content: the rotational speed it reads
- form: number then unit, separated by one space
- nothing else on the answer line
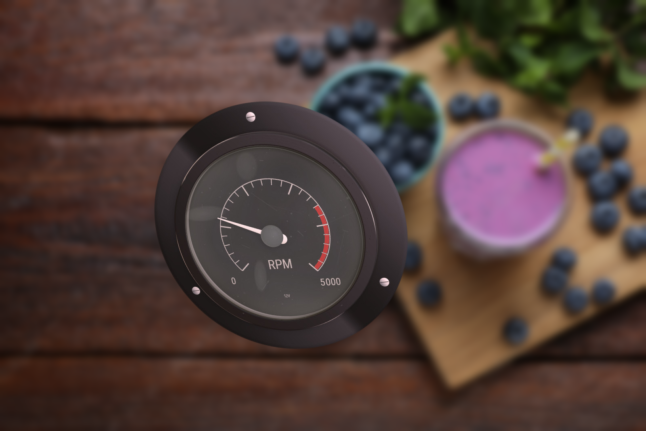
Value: 1200 rpm
